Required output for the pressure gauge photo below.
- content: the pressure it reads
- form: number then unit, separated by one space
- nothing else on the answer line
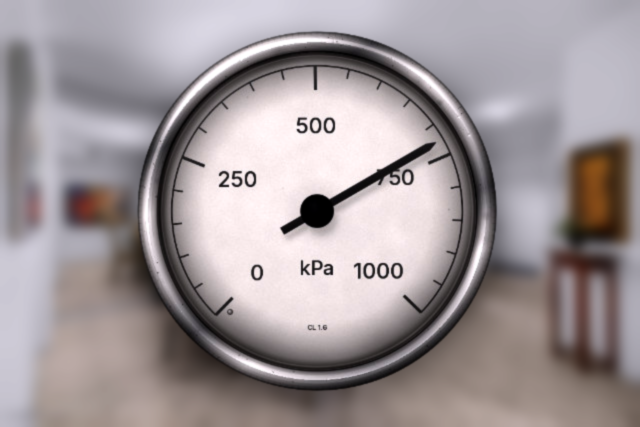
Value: 725 kPa
